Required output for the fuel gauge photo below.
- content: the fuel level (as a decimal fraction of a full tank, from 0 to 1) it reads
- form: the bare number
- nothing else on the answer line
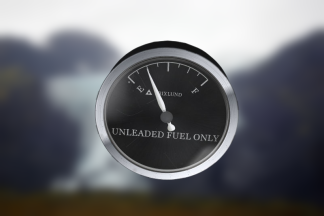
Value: 0.25
